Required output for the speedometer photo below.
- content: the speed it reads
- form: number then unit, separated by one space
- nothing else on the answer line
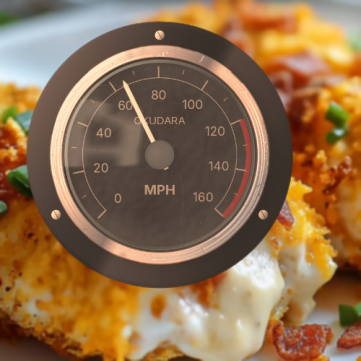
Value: 65 mph
